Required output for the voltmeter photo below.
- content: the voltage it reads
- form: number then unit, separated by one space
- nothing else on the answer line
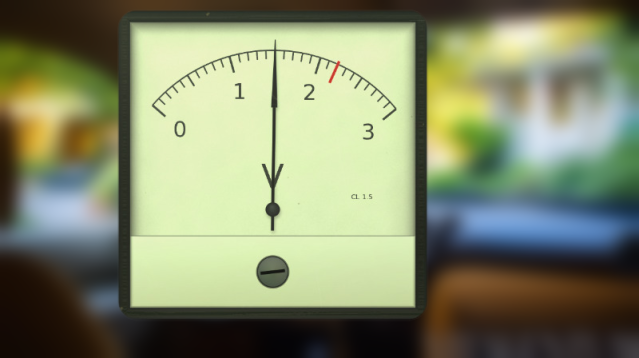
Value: 1.5 V
